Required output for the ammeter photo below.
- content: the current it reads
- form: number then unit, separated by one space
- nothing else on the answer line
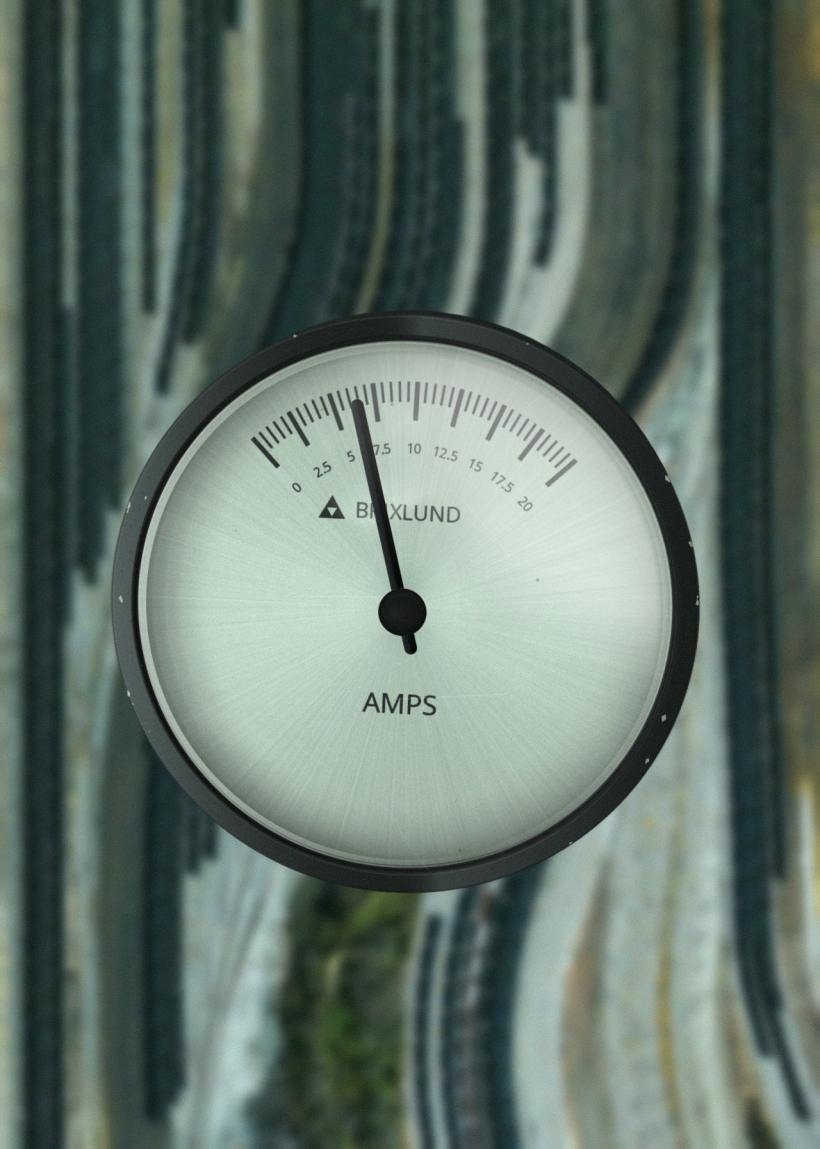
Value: 6.5 A
